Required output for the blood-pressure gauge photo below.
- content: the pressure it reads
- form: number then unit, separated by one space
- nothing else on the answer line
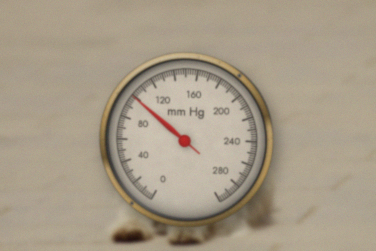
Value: 100 mmHg
